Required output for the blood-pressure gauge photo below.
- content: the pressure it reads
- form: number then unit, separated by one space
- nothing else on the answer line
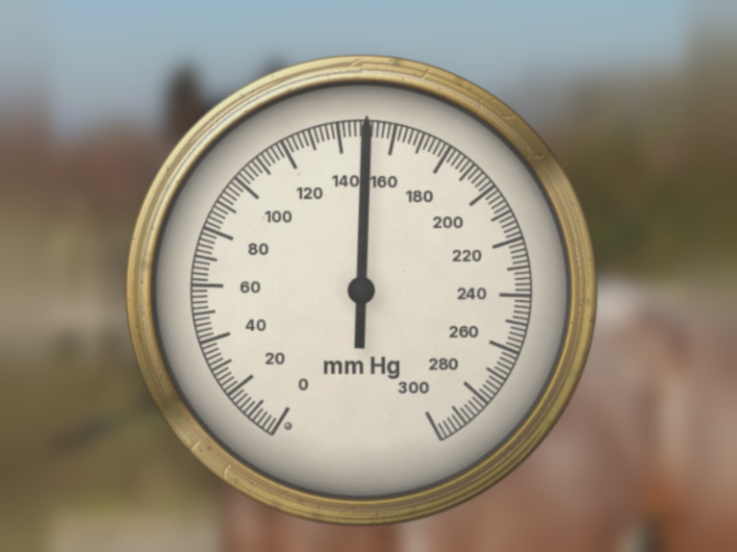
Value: 150 mmHg
